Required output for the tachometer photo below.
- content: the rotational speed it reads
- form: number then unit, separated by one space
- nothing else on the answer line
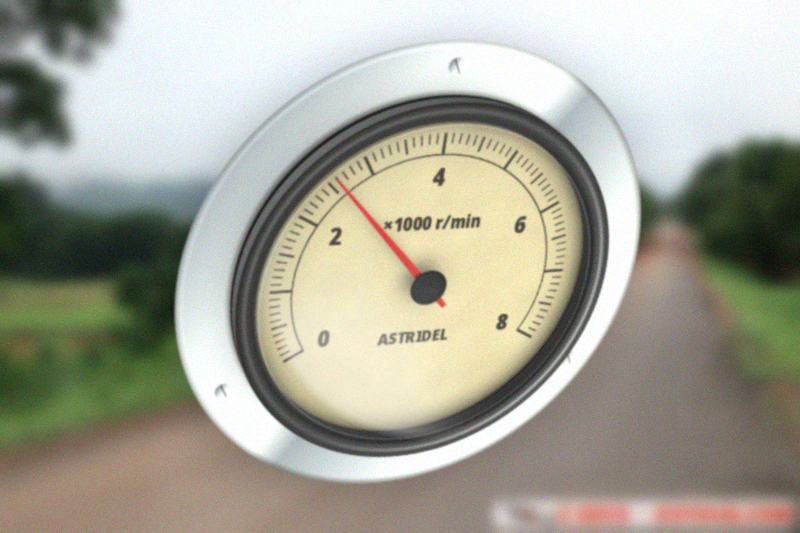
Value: 2600 rpm
